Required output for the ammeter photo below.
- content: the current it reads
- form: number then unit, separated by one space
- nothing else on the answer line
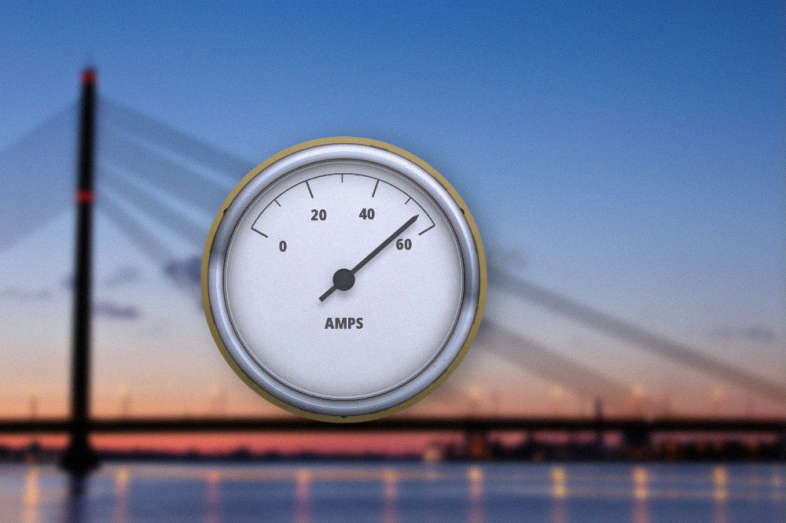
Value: 55 A
